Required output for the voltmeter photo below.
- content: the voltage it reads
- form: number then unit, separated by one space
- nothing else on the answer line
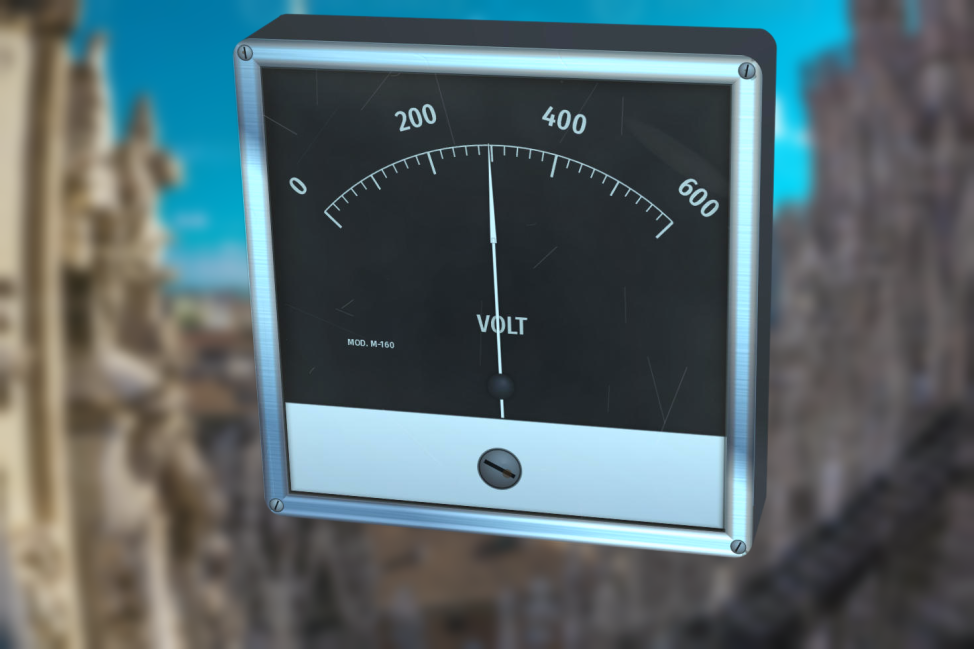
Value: 300 V
